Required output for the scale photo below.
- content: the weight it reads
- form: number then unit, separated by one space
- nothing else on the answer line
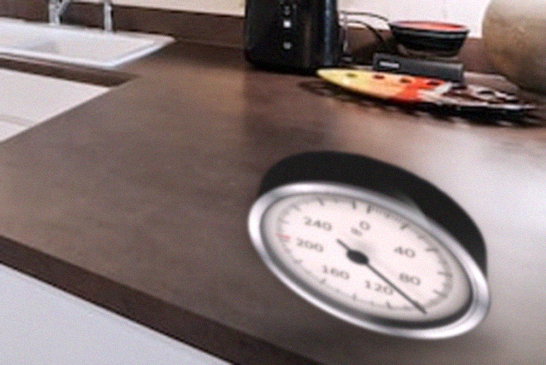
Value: 100 lb
